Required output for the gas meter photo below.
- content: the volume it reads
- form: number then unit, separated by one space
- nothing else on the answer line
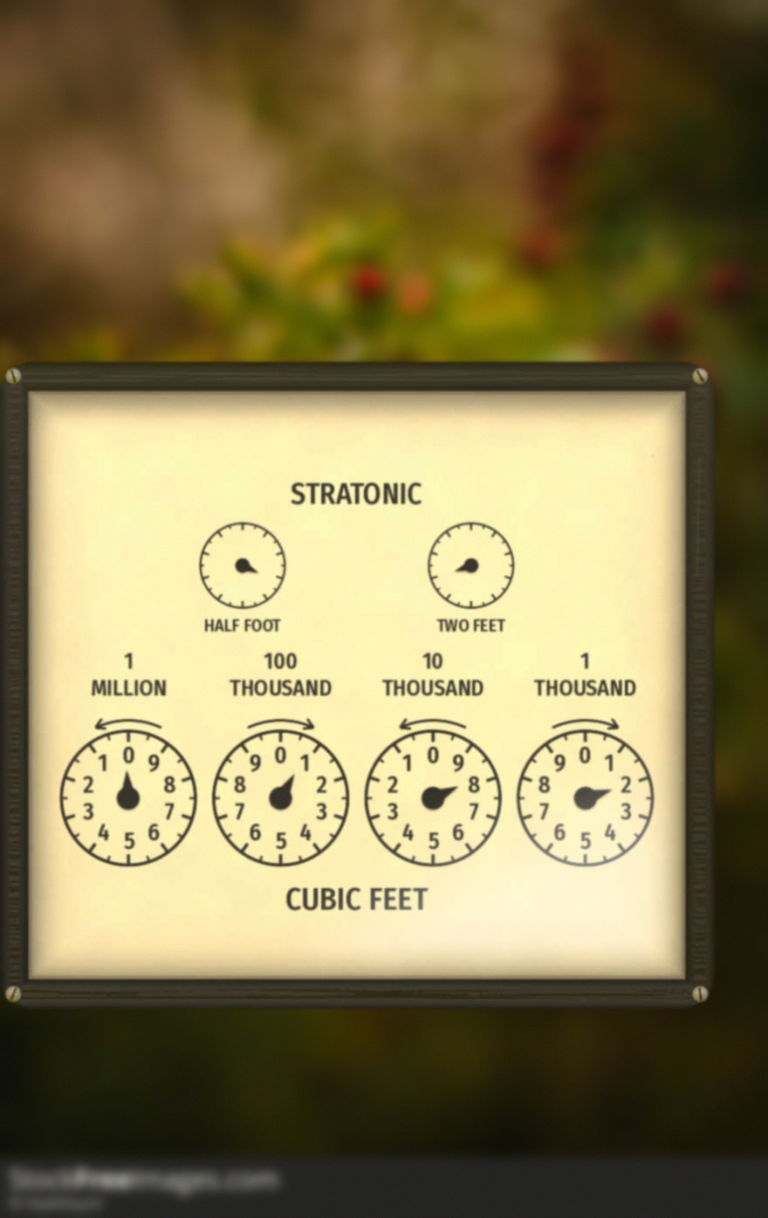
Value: 8200 ft³
